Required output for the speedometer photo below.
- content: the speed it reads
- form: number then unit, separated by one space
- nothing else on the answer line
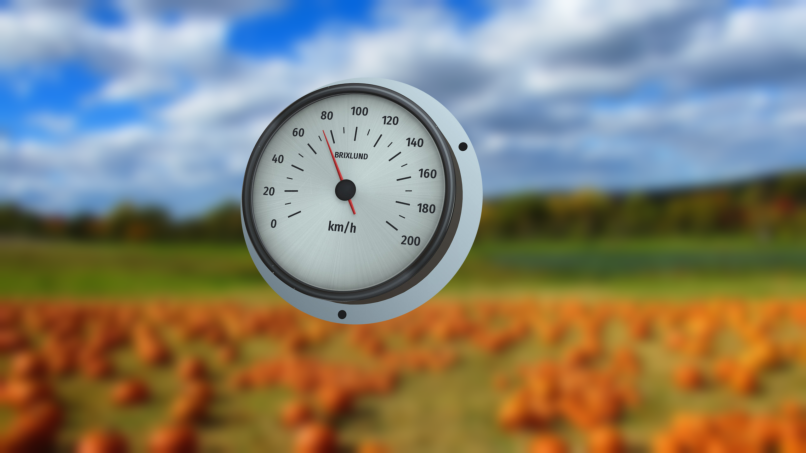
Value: 75 km/h
